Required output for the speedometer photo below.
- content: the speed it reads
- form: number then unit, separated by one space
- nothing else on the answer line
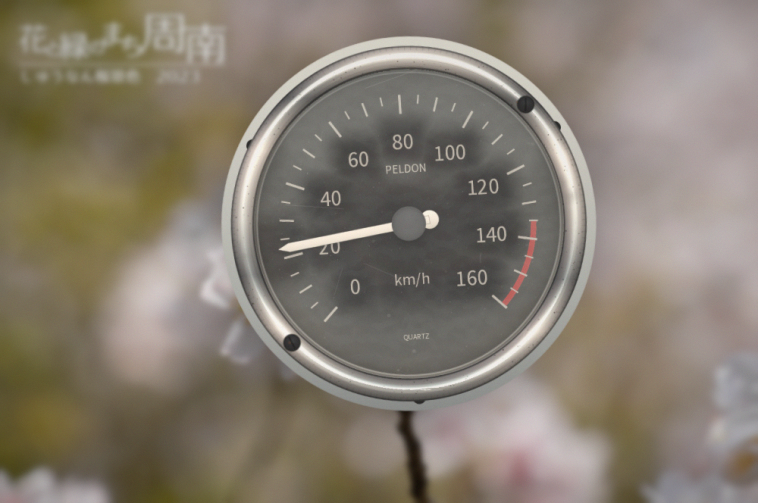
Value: 22.5 km/h
